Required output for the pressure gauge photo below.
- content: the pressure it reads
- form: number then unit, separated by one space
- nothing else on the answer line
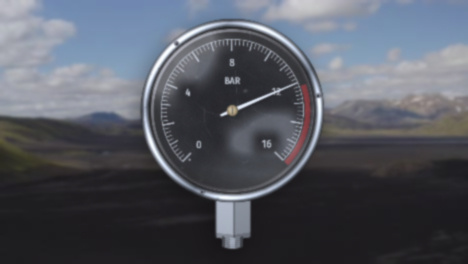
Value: 12 bar
